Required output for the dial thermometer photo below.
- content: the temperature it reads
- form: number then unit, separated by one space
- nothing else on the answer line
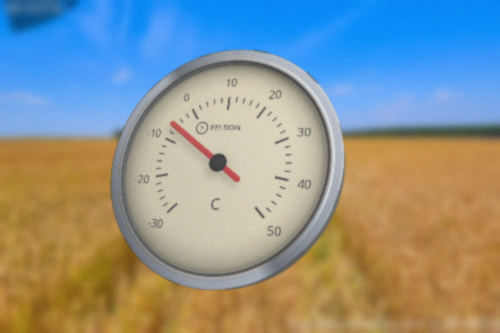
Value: -6 °C
